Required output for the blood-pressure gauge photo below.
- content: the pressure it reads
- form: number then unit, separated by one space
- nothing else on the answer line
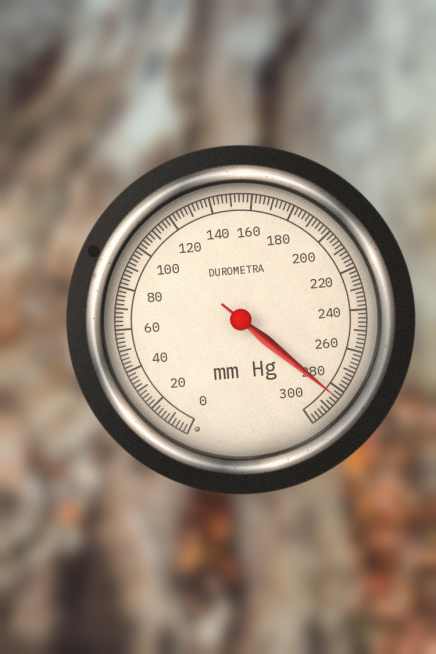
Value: 284 mmHg
